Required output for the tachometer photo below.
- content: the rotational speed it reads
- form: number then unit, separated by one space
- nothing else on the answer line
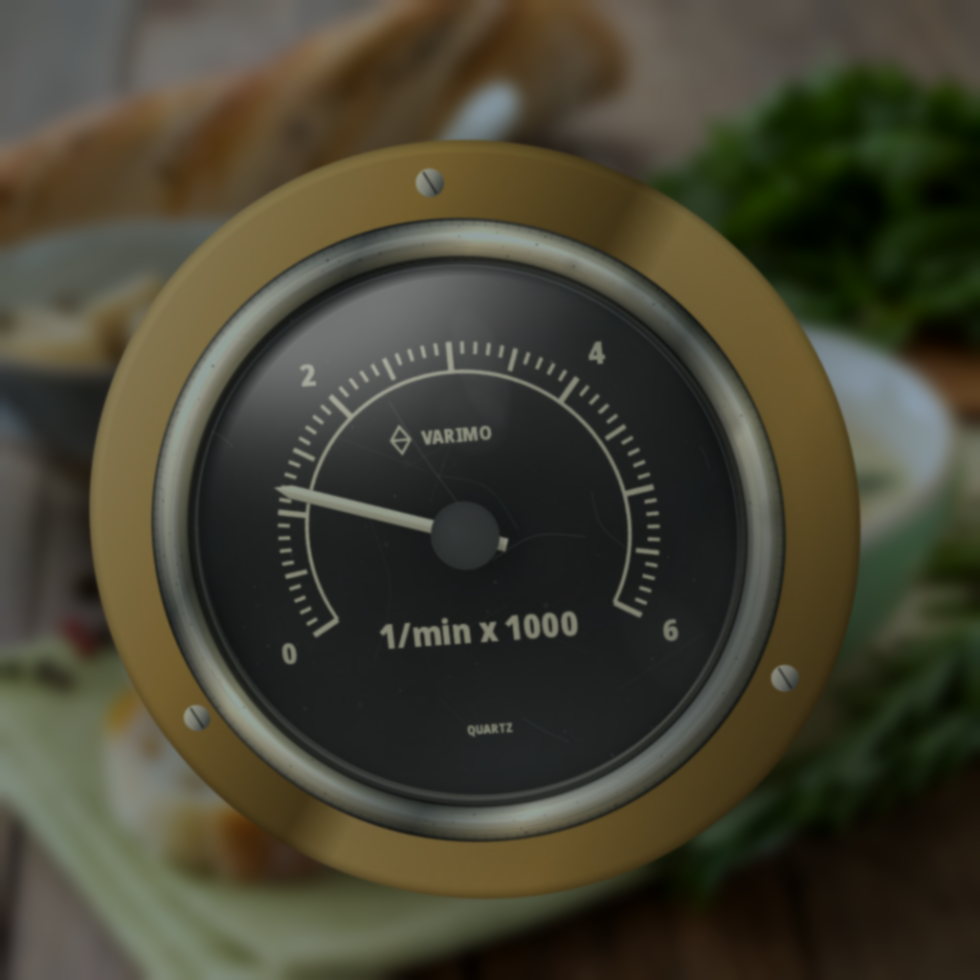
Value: 1200 rpm
